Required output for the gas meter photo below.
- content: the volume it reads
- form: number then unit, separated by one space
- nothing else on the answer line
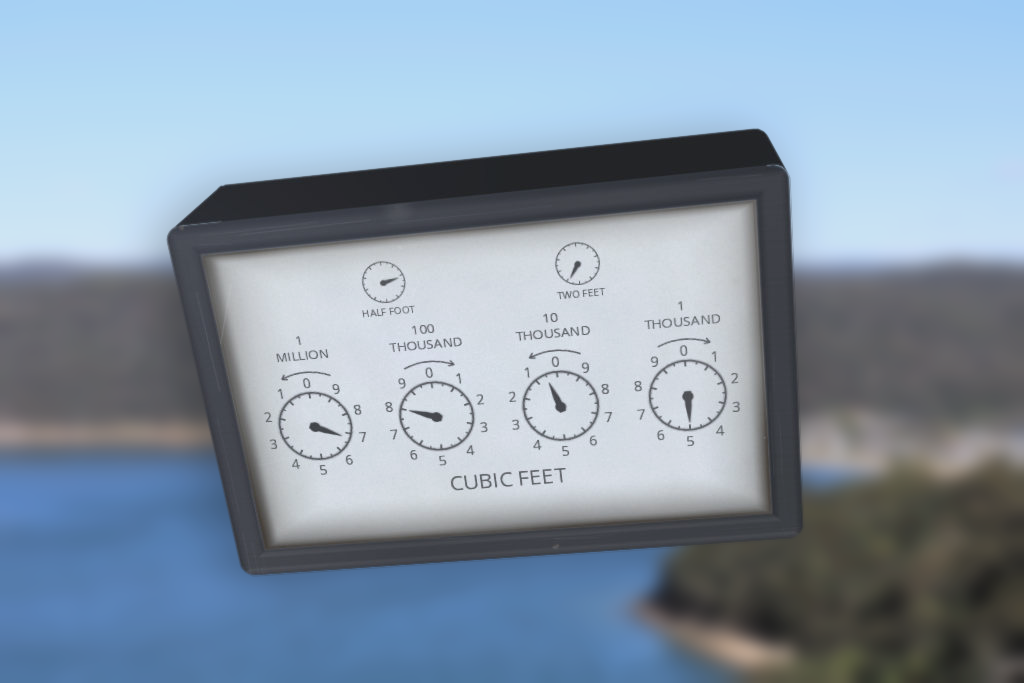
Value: 680500 ft³
